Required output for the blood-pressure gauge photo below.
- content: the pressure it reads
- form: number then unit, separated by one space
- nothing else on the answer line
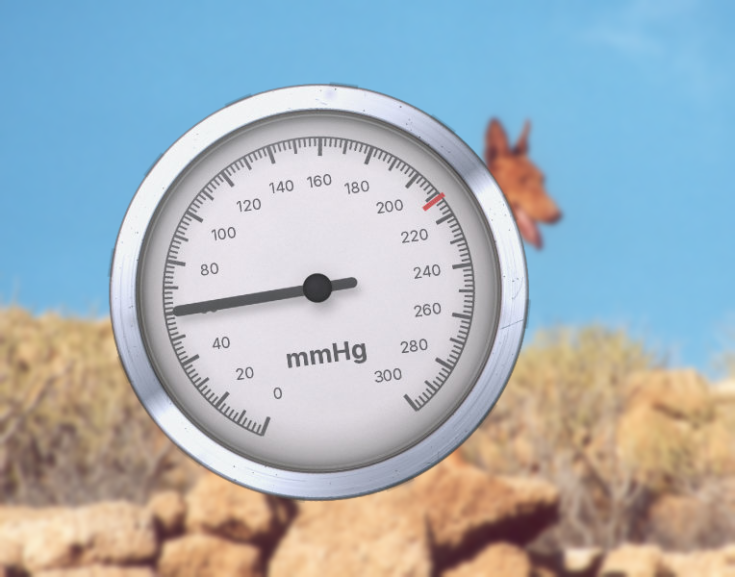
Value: 60 mmHg
